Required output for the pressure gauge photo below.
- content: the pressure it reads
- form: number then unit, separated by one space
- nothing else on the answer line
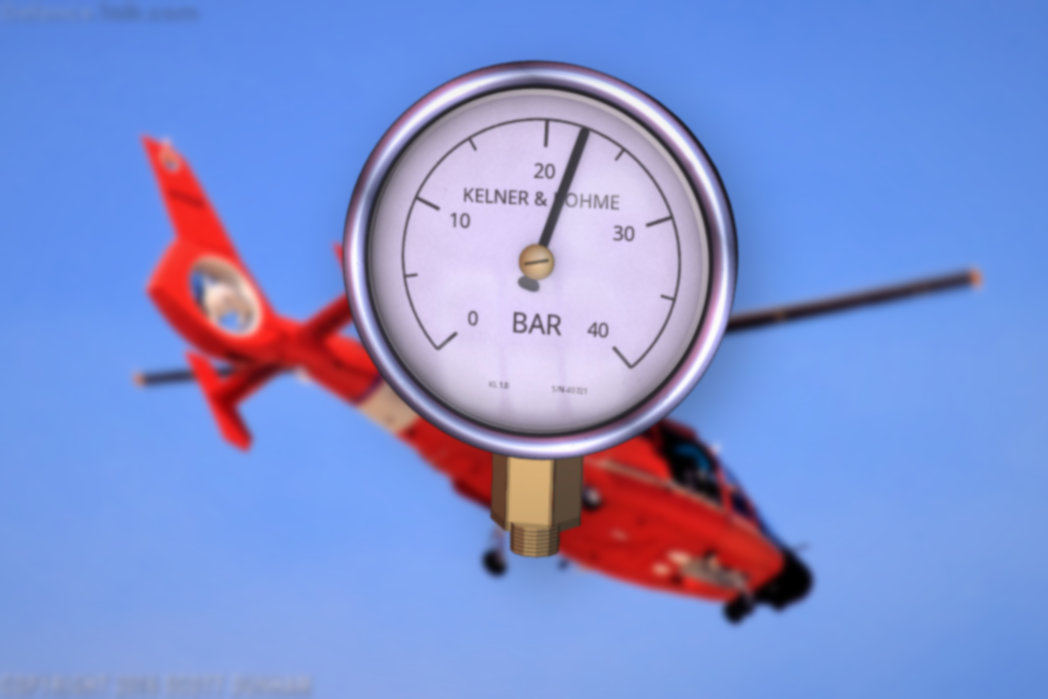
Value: 22.5 bar
